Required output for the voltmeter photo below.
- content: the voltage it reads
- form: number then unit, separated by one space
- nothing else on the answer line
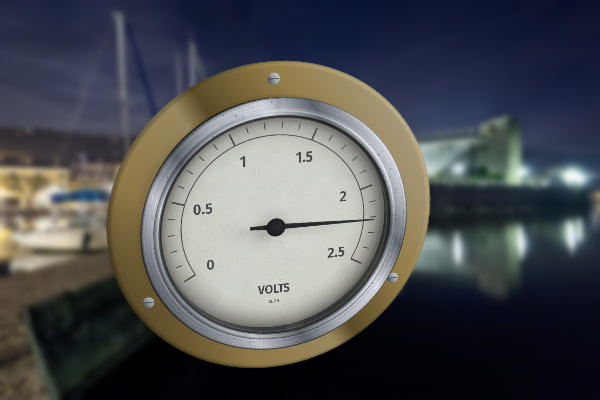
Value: 2.2 V
